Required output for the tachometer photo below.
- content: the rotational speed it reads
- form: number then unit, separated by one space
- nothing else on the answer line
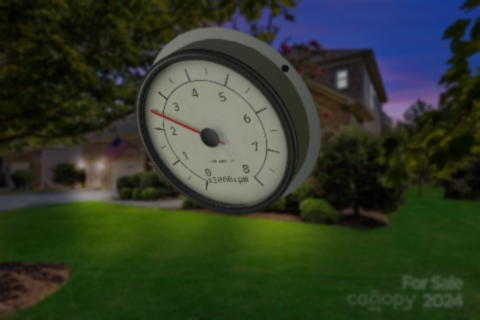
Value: 2500 rpm
